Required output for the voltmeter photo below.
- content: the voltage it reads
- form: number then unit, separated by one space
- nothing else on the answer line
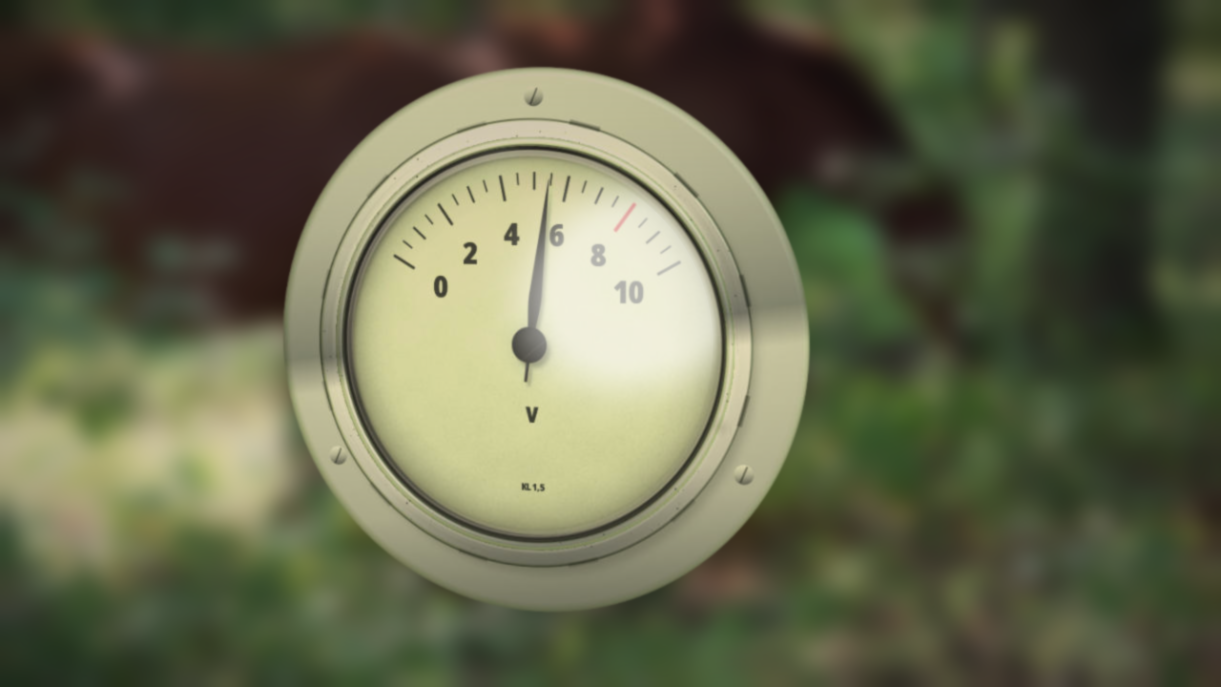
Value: 5.5 V
